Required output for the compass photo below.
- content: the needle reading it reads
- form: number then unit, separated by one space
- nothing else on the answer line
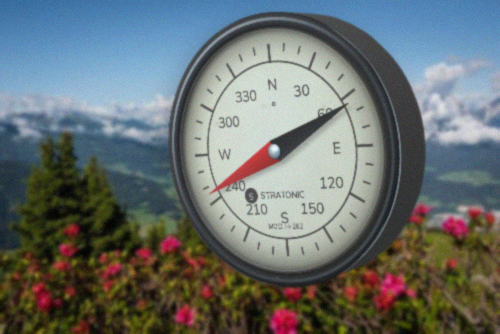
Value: 245 °
